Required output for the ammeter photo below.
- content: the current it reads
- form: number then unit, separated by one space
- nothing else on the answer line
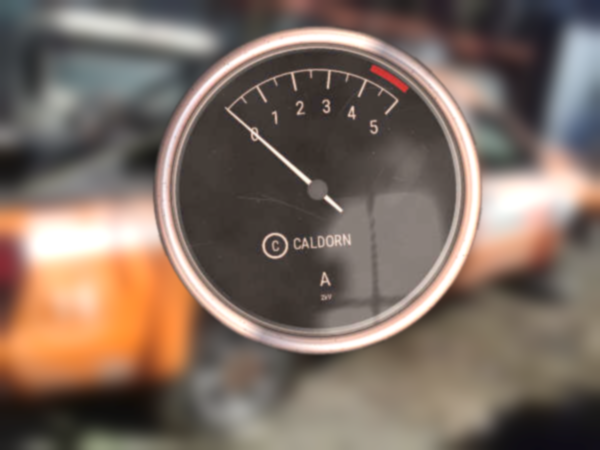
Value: 0 A
